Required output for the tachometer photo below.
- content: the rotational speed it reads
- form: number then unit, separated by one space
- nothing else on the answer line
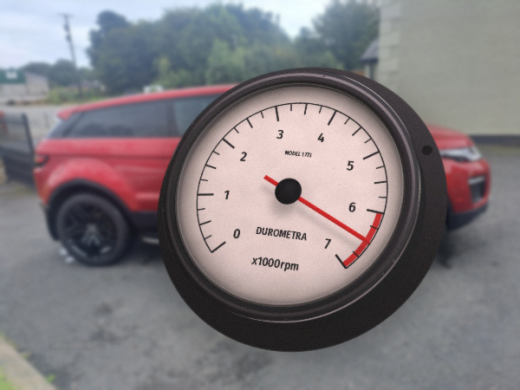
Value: 6500 rpm
